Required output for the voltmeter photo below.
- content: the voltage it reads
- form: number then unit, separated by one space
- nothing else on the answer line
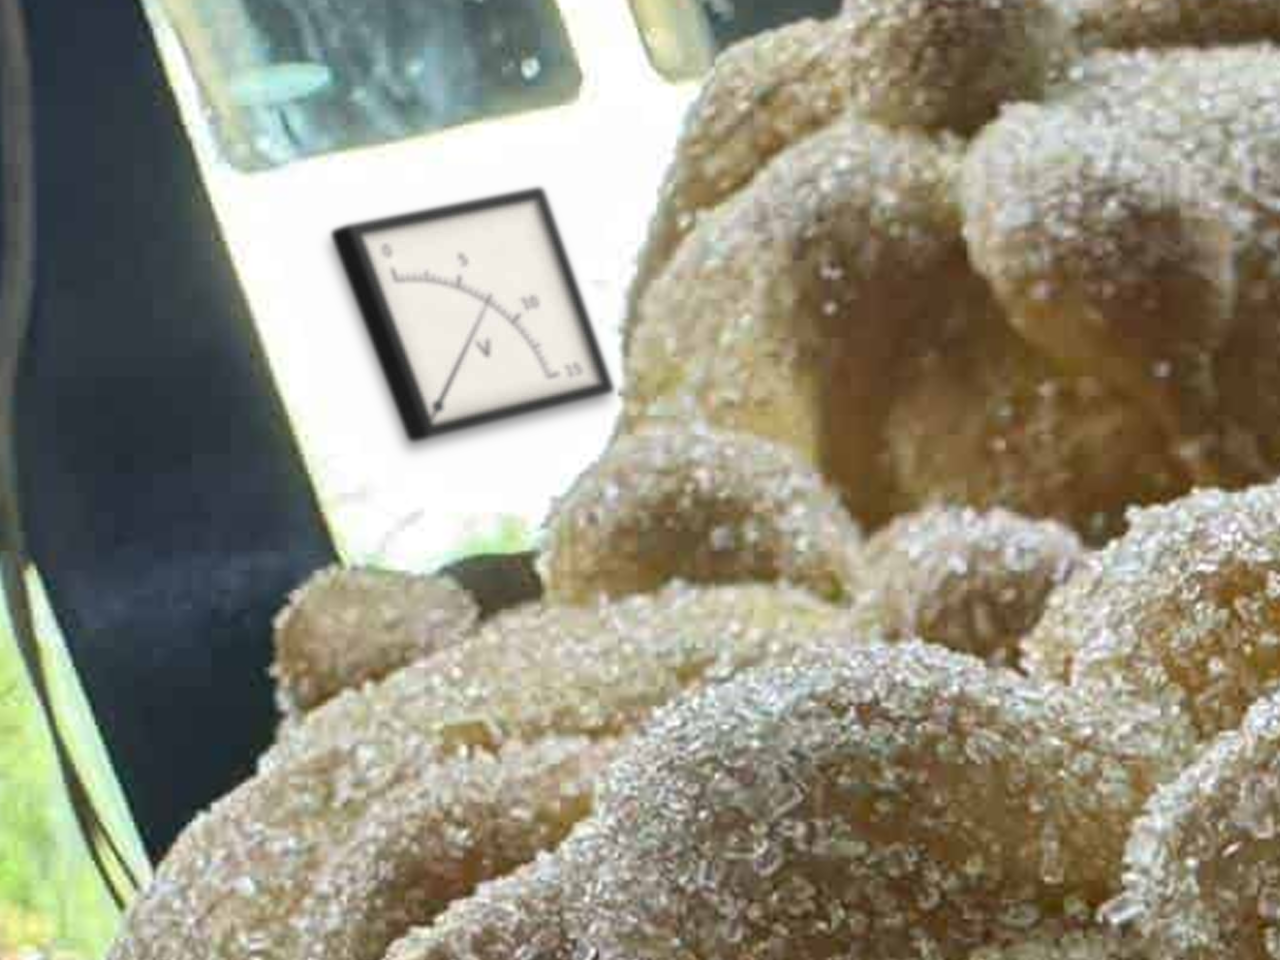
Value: 7.5 V
